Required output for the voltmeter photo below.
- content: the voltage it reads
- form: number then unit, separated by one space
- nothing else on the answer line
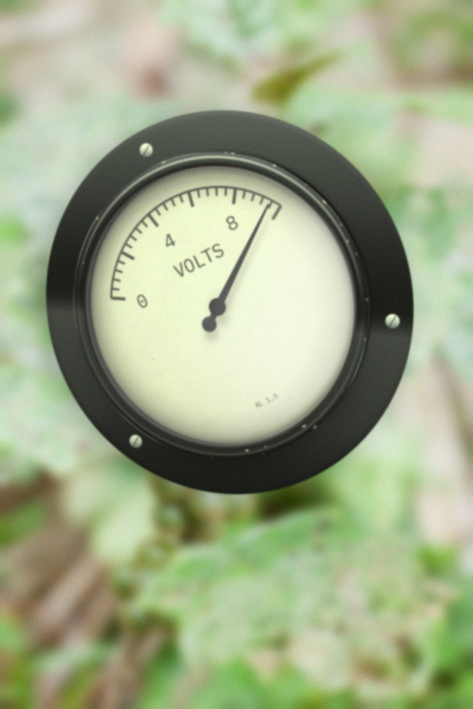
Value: 9.6 V
